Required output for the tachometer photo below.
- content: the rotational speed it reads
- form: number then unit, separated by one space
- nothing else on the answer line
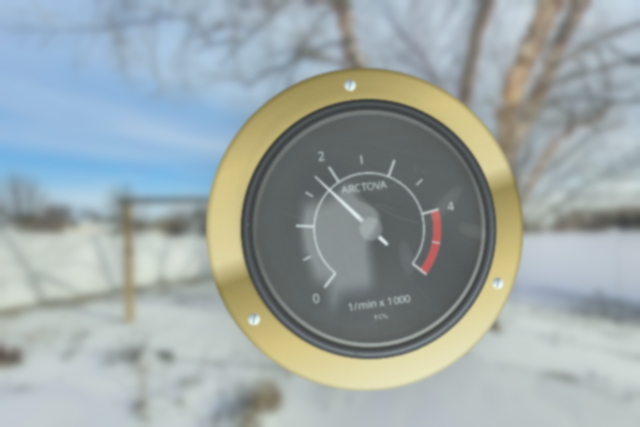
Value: 1750 rpm
